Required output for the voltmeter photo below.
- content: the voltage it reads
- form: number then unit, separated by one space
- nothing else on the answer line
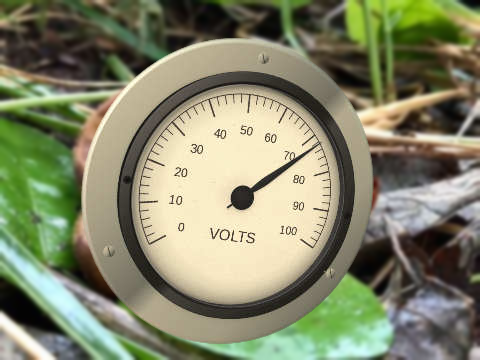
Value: 72 V
